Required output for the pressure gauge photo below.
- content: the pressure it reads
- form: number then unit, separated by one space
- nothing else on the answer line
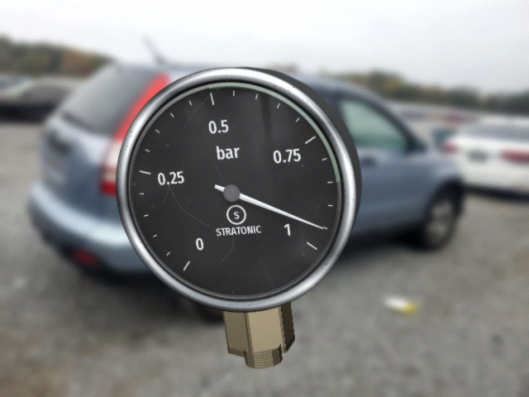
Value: 0.95 bar
